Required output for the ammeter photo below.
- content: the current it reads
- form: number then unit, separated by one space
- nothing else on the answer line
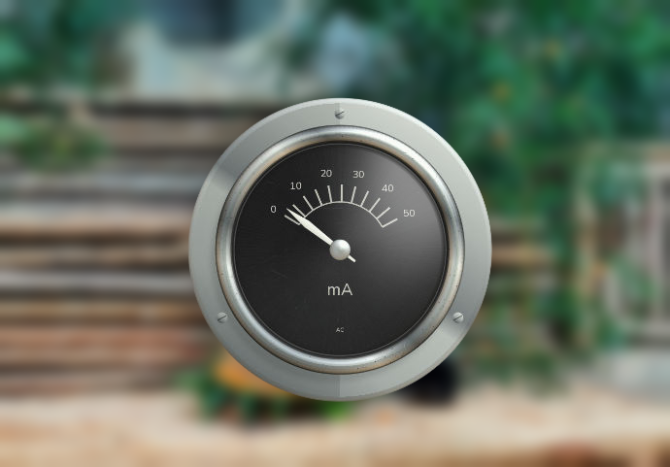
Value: 2.5 mA
